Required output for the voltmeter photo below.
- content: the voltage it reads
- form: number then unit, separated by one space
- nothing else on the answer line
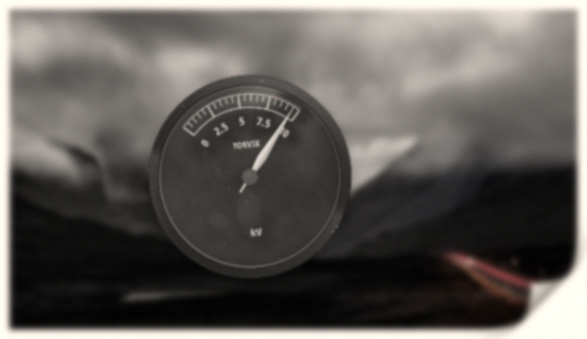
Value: 9.5 kV
